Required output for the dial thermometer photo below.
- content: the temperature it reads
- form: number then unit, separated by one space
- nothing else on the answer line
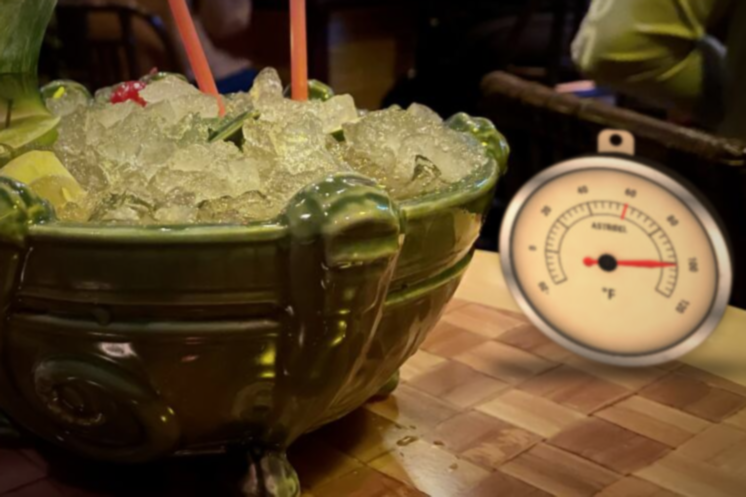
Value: 100 °F
